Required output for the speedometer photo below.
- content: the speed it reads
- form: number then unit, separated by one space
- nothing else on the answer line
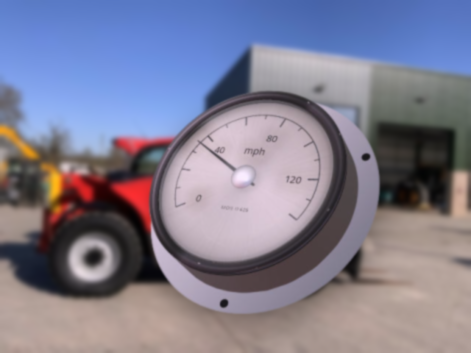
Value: 35 mph
